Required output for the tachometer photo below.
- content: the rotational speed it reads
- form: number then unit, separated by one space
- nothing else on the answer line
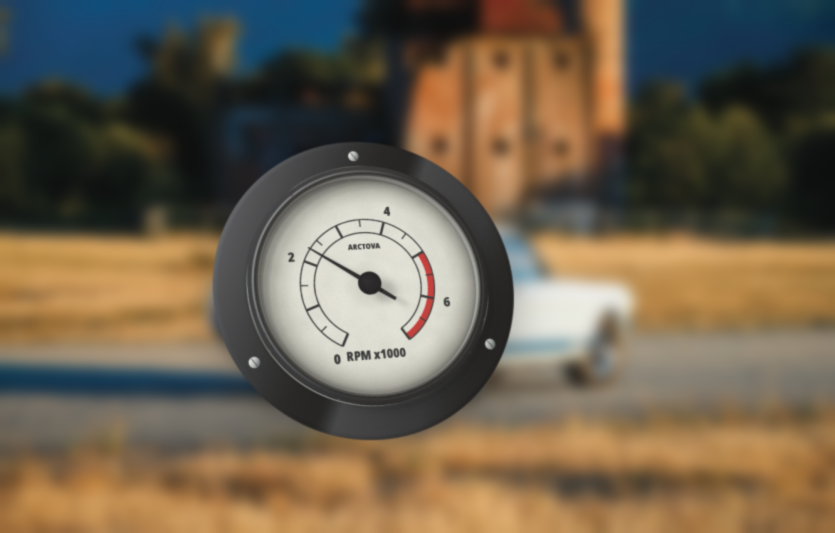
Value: 2250 rpm
